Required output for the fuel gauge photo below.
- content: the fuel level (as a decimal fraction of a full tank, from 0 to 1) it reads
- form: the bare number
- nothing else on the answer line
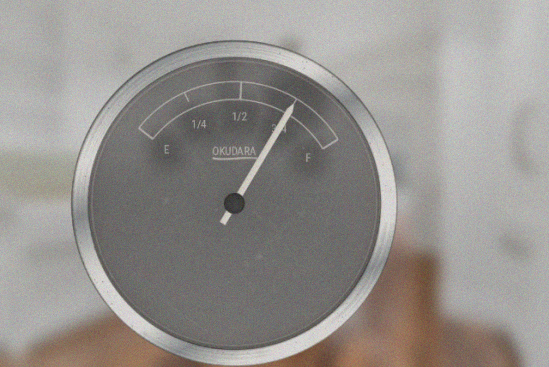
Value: 0.75
